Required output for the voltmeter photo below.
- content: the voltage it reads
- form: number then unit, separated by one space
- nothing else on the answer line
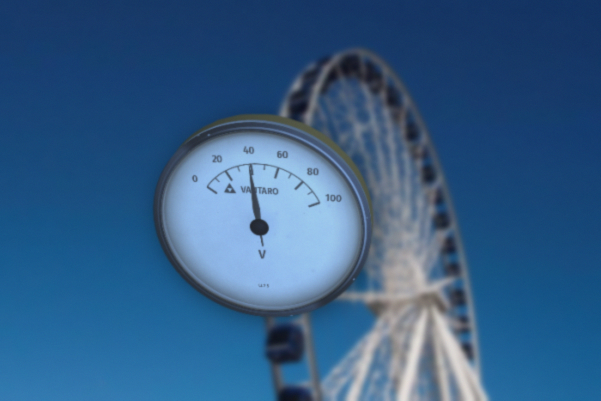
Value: 40 V
